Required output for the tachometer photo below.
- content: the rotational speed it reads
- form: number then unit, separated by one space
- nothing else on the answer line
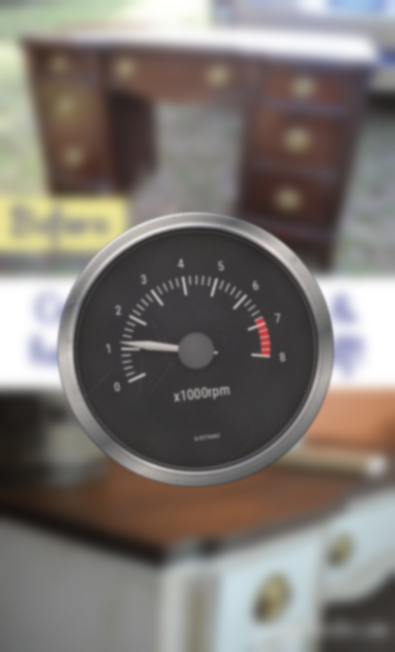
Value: 1200 rpm
